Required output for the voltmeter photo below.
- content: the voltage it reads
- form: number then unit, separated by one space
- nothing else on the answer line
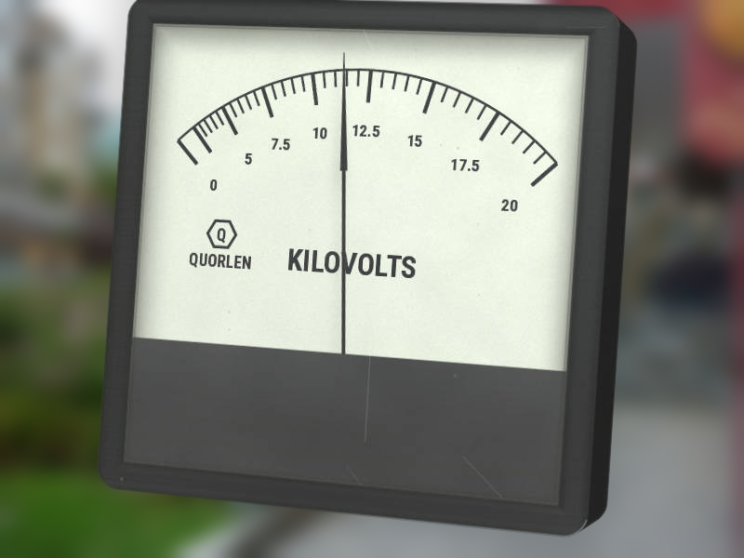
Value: 11.5 kV
